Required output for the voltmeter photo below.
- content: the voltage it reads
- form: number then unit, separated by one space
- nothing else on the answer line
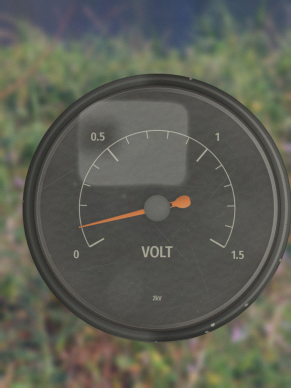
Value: 0.1 V
